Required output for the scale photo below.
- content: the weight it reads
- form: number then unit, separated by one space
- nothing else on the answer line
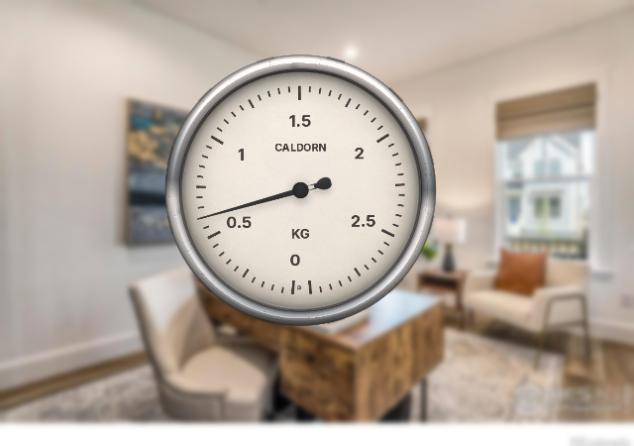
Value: 0.6 kg
